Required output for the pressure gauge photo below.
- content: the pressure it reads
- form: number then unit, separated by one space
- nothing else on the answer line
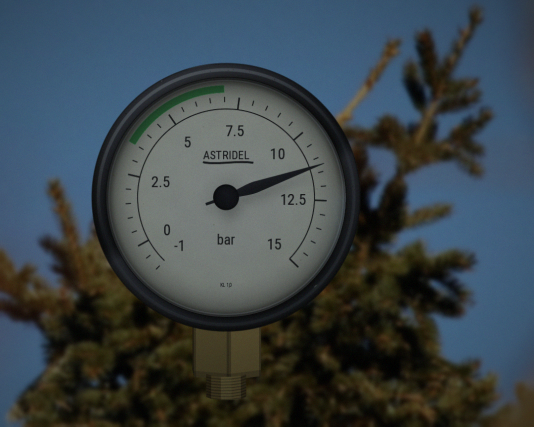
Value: 11.25 bar
